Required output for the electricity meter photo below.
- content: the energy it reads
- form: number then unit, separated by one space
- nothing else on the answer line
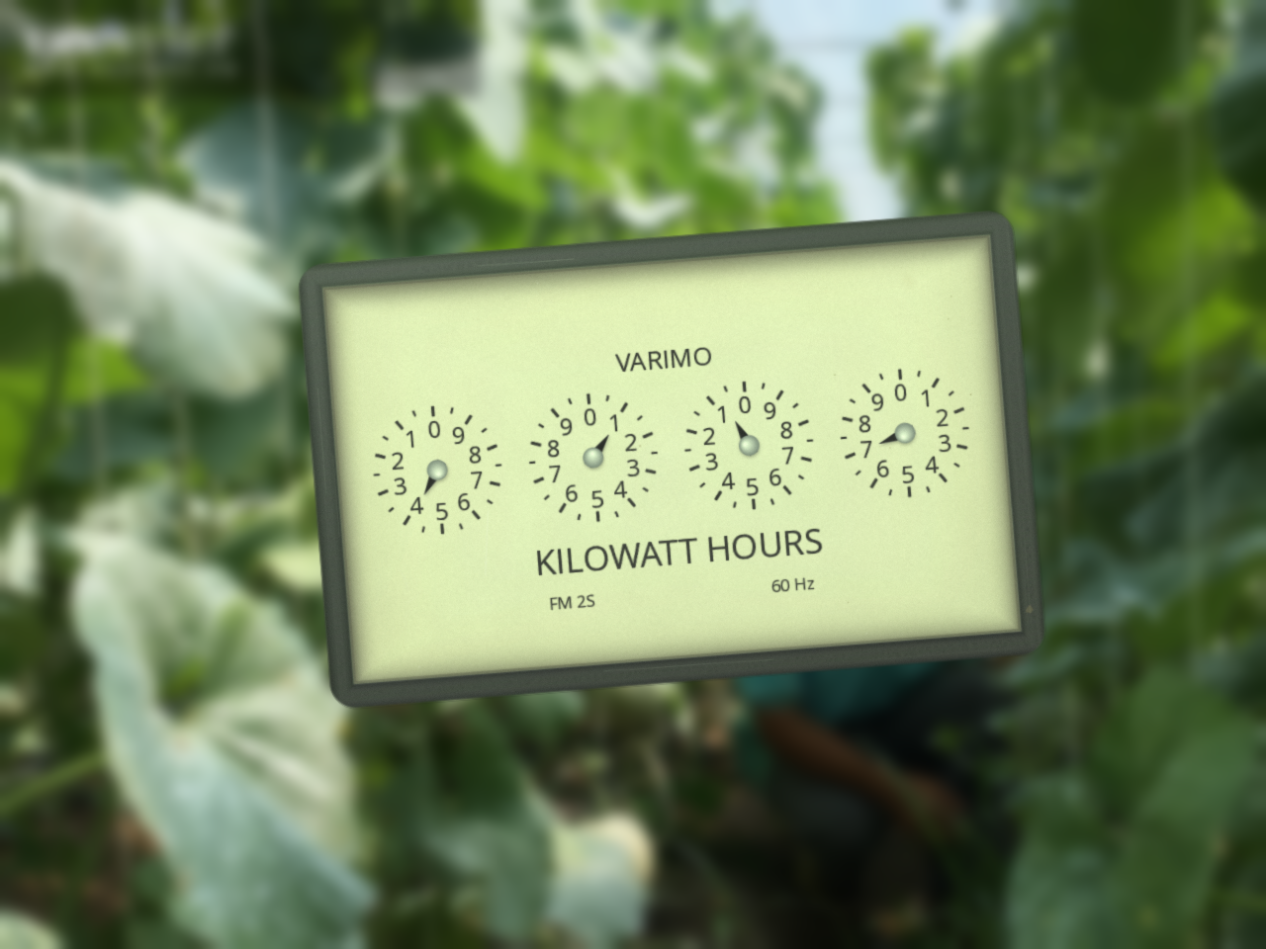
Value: 4107 kWh
